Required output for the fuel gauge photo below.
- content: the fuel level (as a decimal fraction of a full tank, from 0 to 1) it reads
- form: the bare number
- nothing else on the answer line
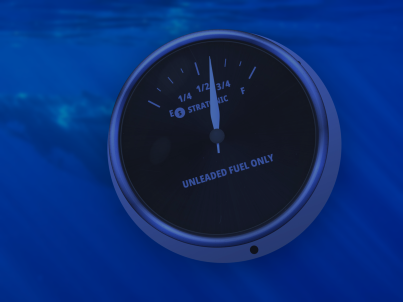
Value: 0.625
